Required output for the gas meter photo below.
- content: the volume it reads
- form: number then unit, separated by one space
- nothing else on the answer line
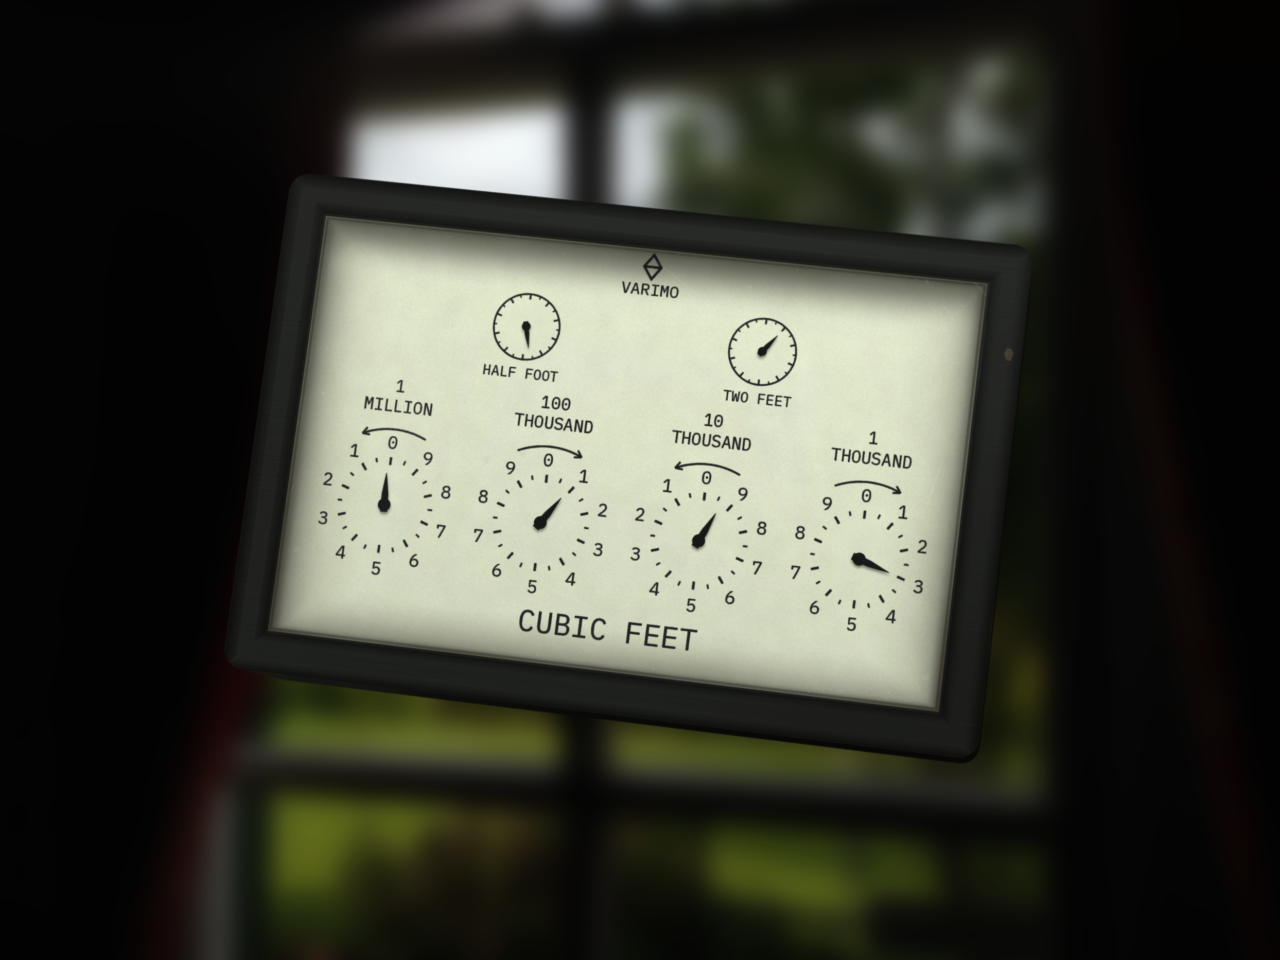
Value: 9300 ft³
